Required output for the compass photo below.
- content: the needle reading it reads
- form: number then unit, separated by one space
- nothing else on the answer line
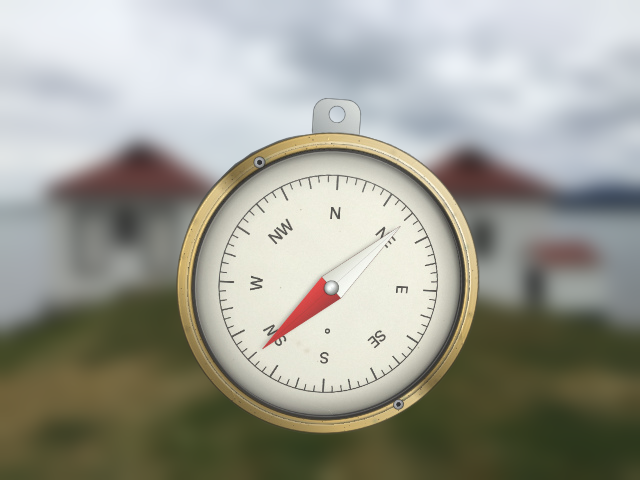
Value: 225 °
